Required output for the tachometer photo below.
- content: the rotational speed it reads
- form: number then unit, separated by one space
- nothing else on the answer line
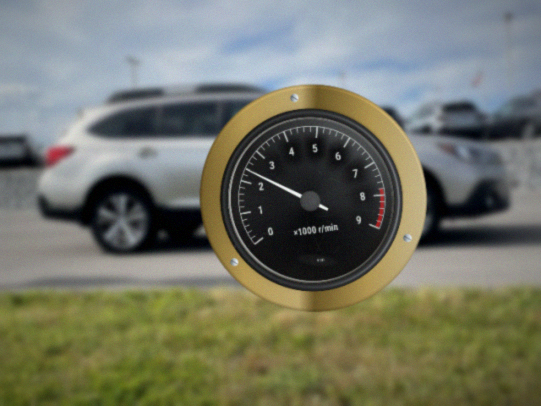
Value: 2400 rpm
